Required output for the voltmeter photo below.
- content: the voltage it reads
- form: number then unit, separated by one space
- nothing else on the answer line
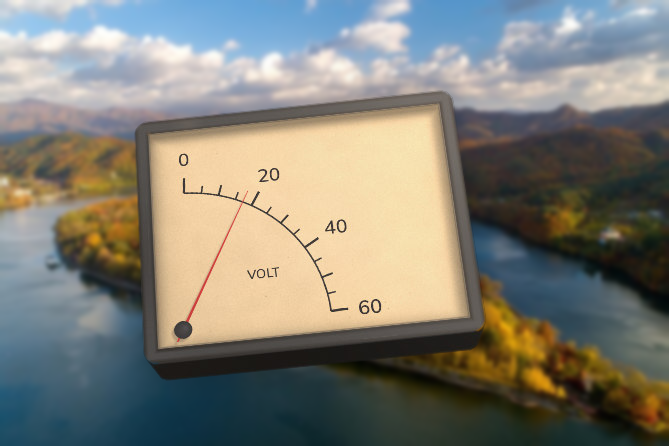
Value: 17.5 V
